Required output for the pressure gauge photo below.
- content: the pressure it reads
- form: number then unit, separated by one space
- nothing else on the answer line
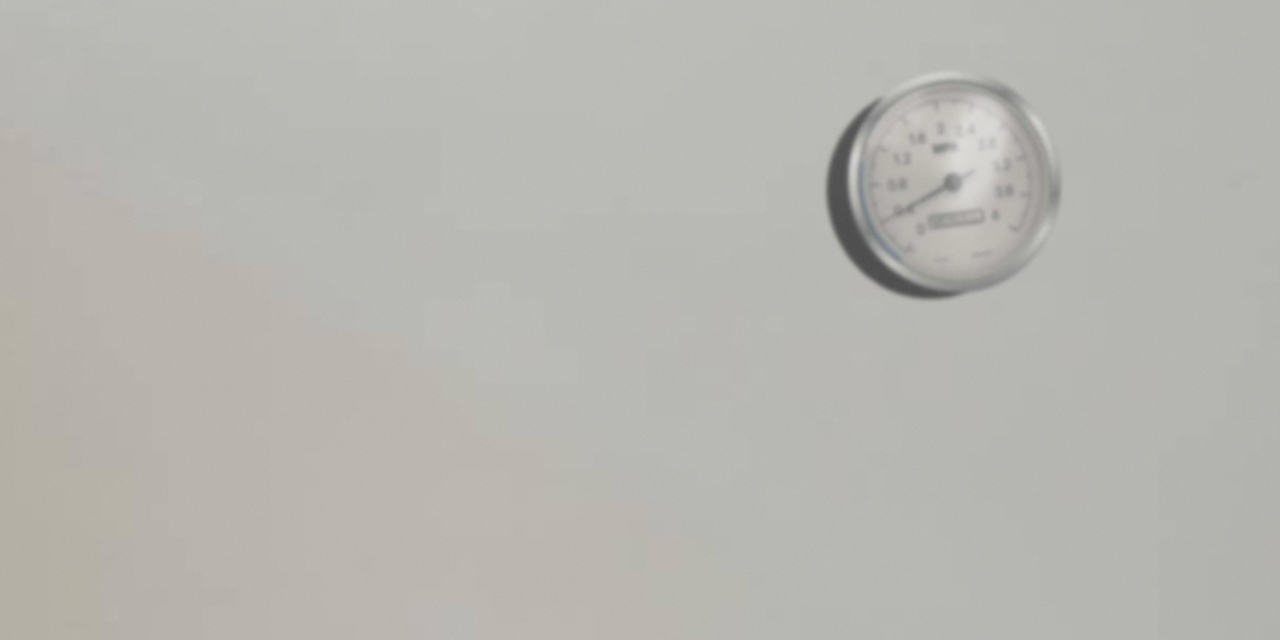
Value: 0.4 MPa
